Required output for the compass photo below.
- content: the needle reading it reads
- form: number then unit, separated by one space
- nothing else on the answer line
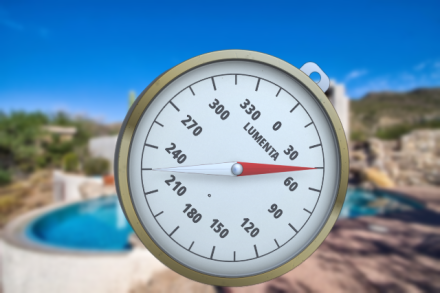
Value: 45 °
